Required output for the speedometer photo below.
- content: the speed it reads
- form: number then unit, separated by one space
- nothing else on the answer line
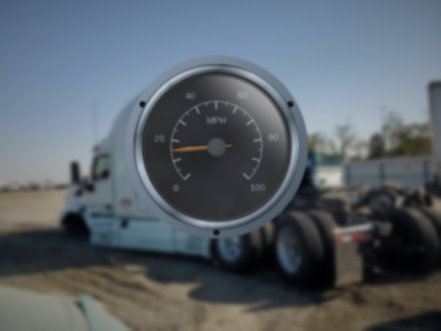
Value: 15 mph
